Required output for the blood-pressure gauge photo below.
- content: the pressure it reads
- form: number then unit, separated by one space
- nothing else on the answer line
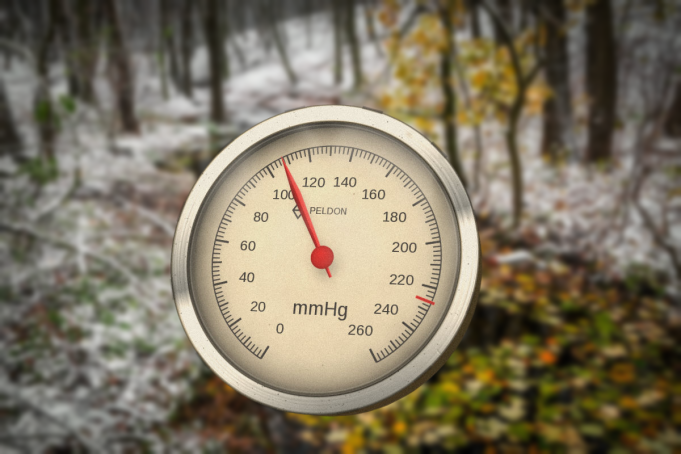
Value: 108 mmHg
